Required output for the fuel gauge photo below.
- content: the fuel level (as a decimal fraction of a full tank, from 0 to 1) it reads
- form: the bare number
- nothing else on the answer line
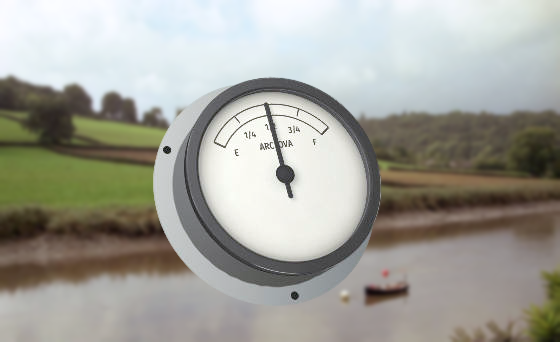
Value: 0.5
